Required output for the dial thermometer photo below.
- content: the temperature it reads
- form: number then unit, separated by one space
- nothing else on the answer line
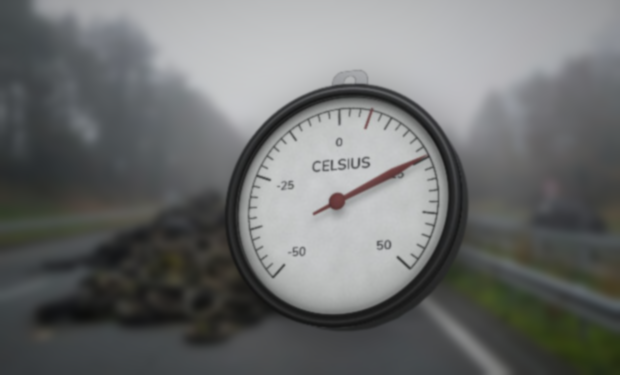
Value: 25 °C
